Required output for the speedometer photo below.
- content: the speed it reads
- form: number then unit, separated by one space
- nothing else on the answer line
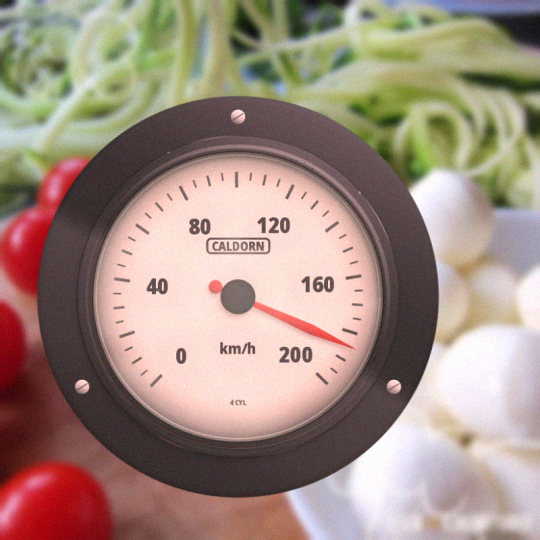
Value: 185 km/h
